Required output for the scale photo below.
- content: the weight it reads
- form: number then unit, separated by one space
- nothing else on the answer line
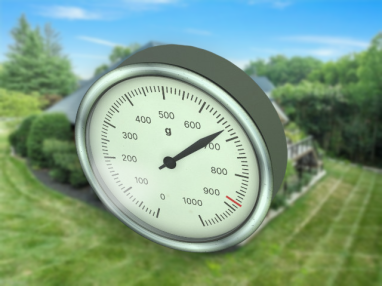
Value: 670 g
